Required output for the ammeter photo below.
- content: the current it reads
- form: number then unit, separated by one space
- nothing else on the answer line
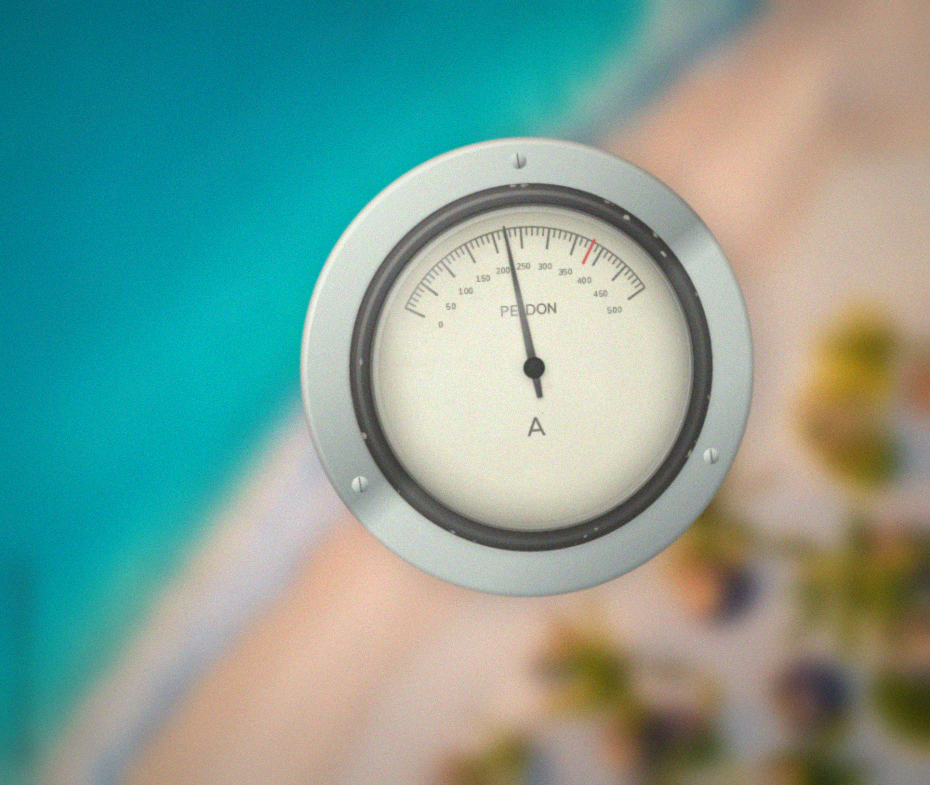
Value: 220 A
